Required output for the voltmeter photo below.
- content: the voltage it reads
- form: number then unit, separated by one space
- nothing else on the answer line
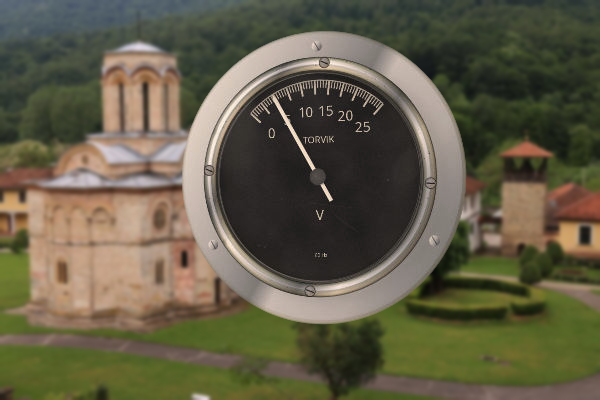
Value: 5 V
